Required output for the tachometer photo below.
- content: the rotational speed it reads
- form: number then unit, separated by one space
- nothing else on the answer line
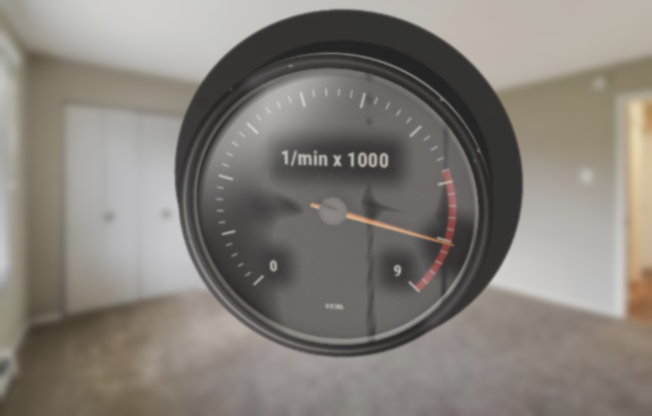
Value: 8000 rpm
